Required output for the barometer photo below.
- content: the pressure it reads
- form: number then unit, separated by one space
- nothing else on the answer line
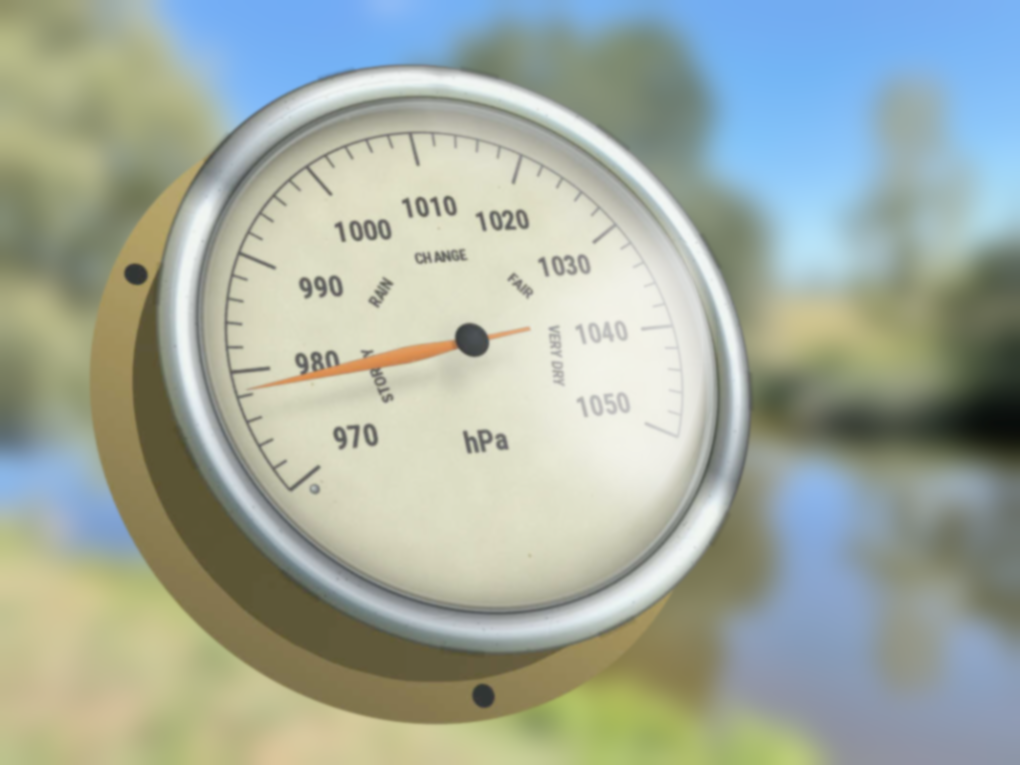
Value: 978 hPa
